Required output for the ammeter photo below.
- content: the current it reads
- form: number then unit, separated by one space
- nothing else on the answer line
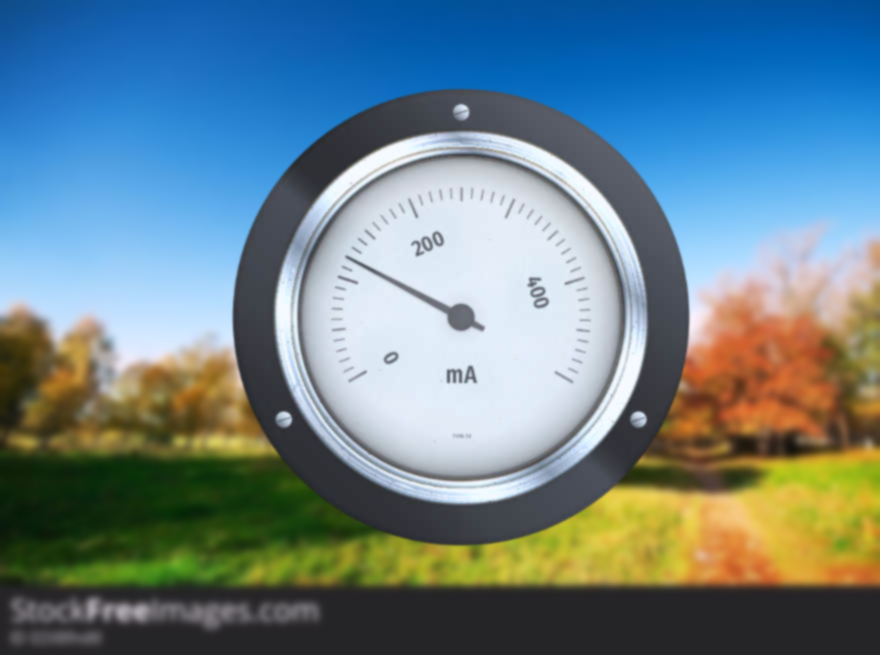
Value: 120 mA
